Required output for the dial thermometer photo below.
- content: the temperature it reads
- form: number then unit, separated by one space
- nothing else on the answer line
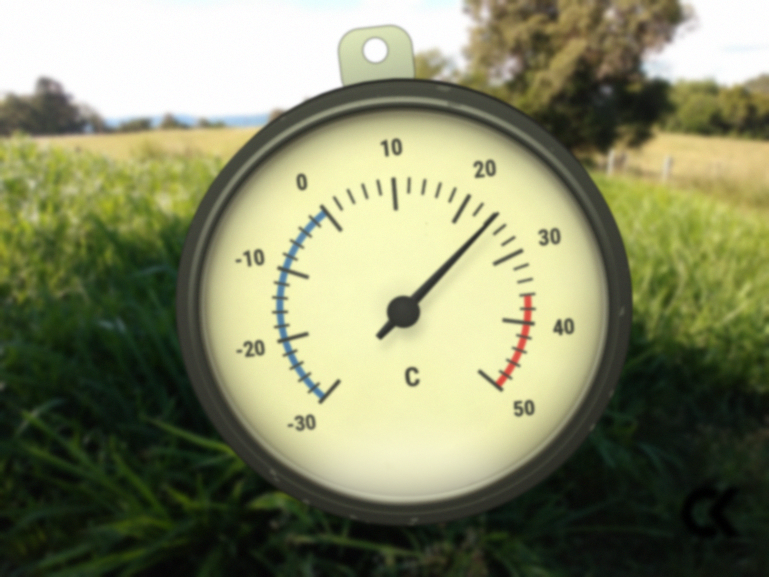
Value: 24 °C
